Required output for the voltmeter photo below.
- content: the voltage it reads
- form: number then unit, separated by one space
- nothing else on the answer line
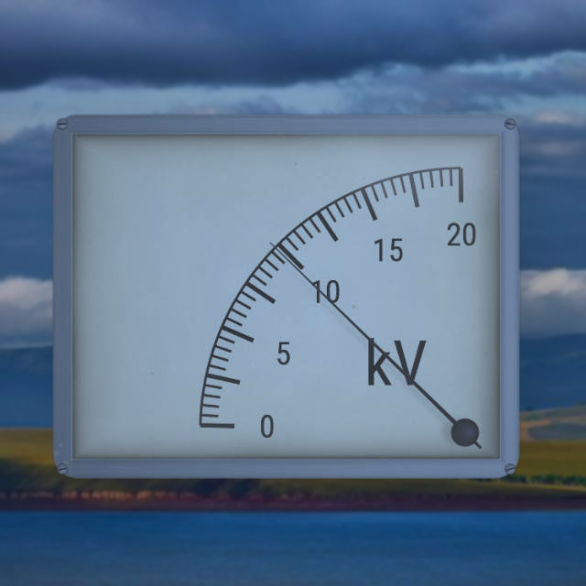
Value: 9.75 kV
